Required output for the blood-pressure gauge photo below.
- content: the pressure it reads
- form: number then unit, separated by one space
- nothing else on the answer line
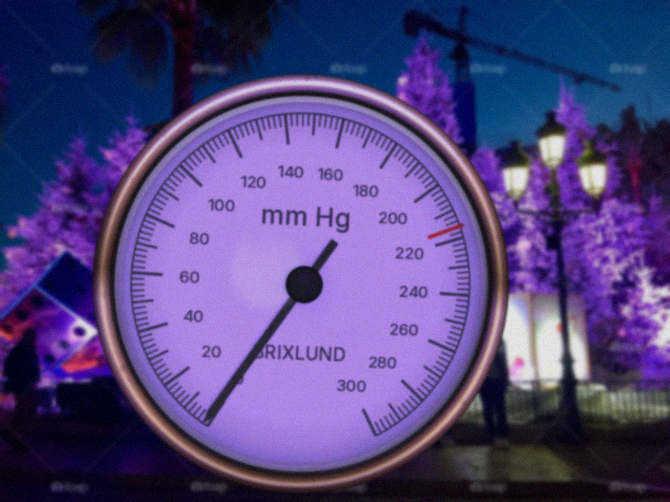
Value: 2 mmHg
